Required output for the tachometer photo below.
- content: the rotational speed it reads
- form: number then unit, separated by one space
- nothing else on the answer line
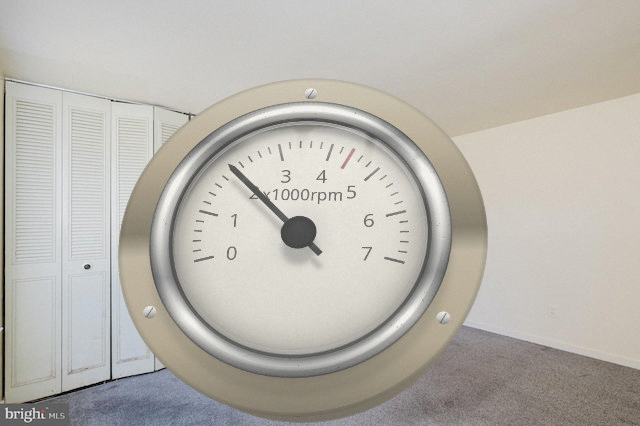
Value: 2000 rpm
